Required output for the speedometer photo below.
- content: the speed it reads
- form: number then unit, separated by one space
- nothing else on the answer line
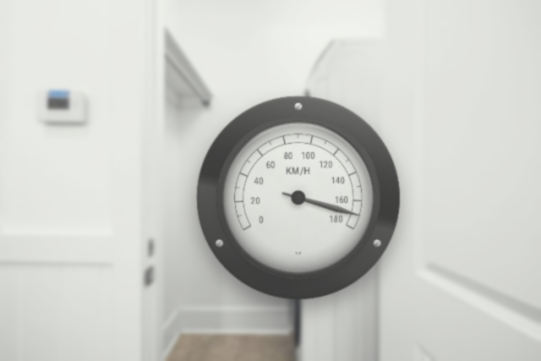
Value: 170 km/h
